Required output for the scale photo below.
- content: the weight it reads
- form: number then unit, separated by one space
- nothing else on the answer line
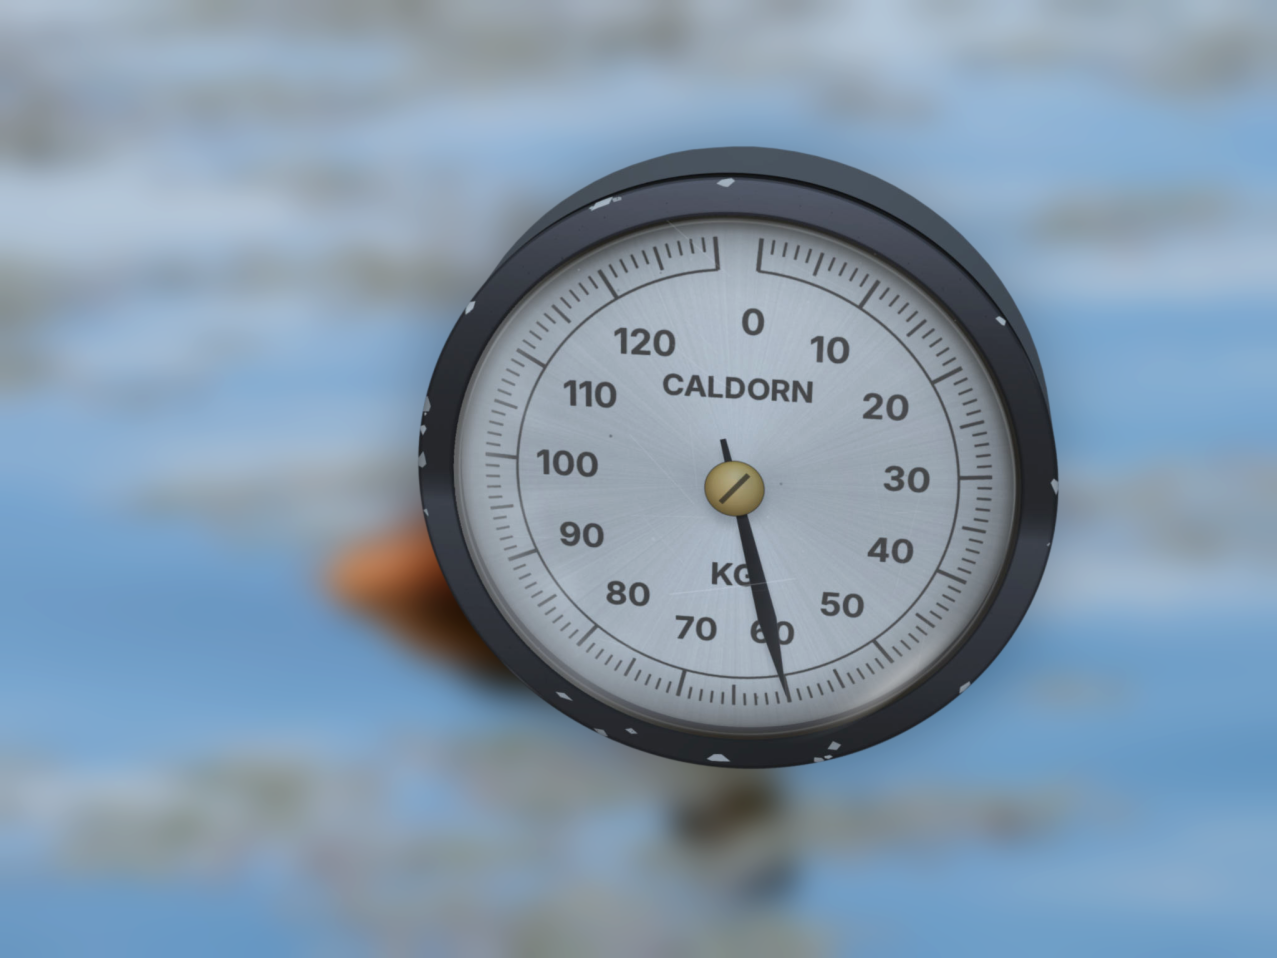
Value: 60 kg
